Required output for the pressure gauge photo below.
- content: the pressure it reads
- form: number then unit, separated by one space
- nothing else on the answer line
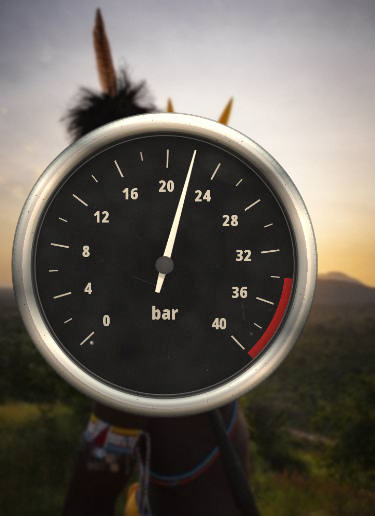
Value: 22 bar
